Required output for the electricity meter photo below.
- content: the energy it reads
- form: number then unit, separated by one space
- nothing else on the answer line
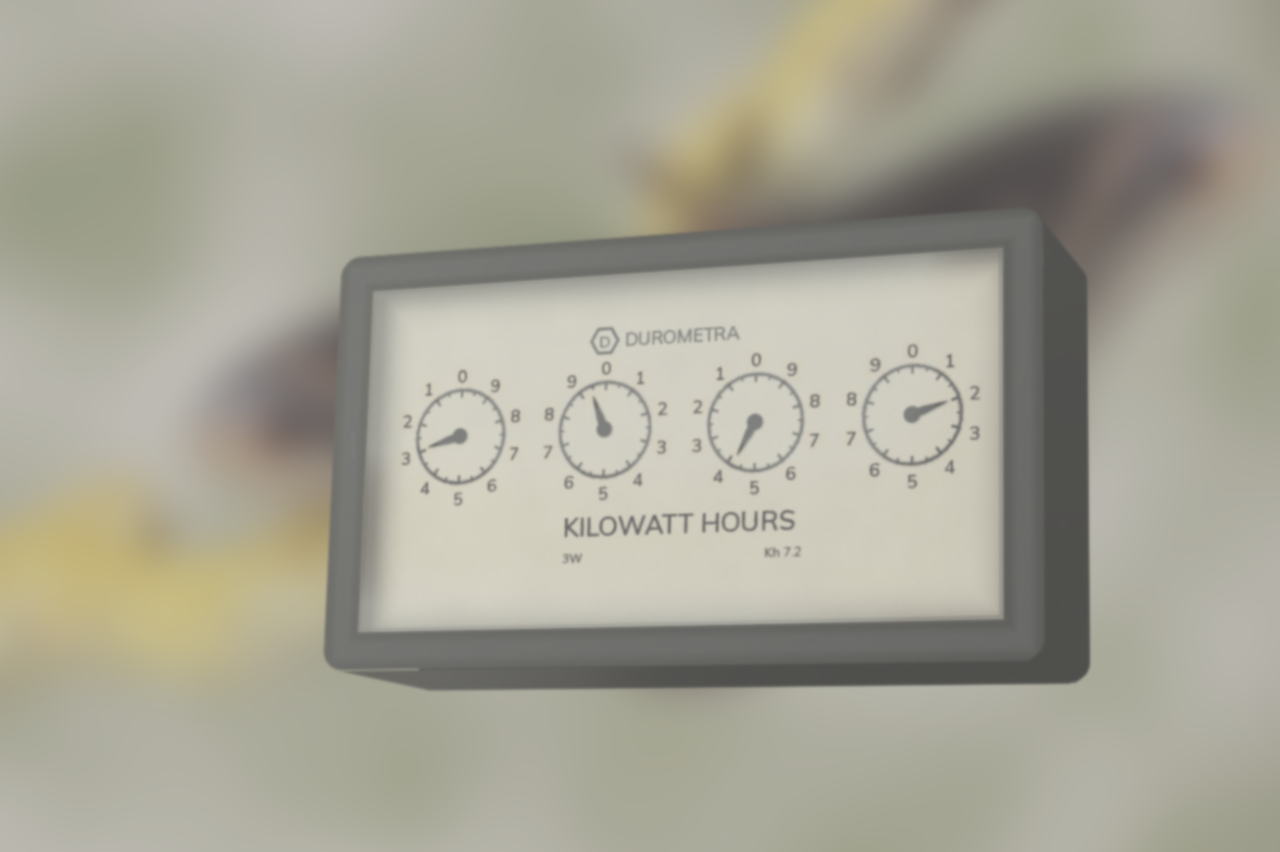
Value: 2942 kWh
